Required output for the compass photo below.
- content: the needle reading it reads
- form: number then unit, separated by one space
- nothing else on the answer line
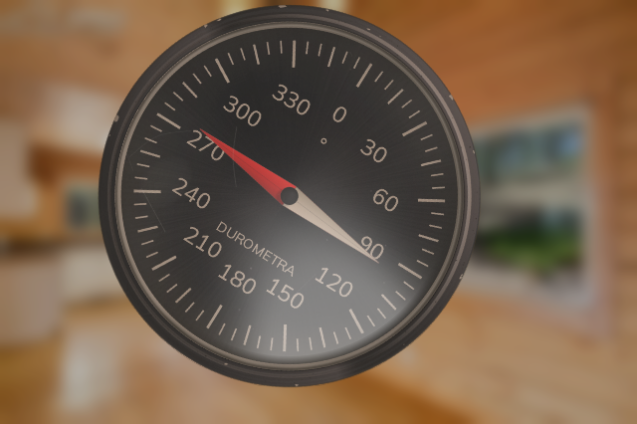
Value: 275 °
